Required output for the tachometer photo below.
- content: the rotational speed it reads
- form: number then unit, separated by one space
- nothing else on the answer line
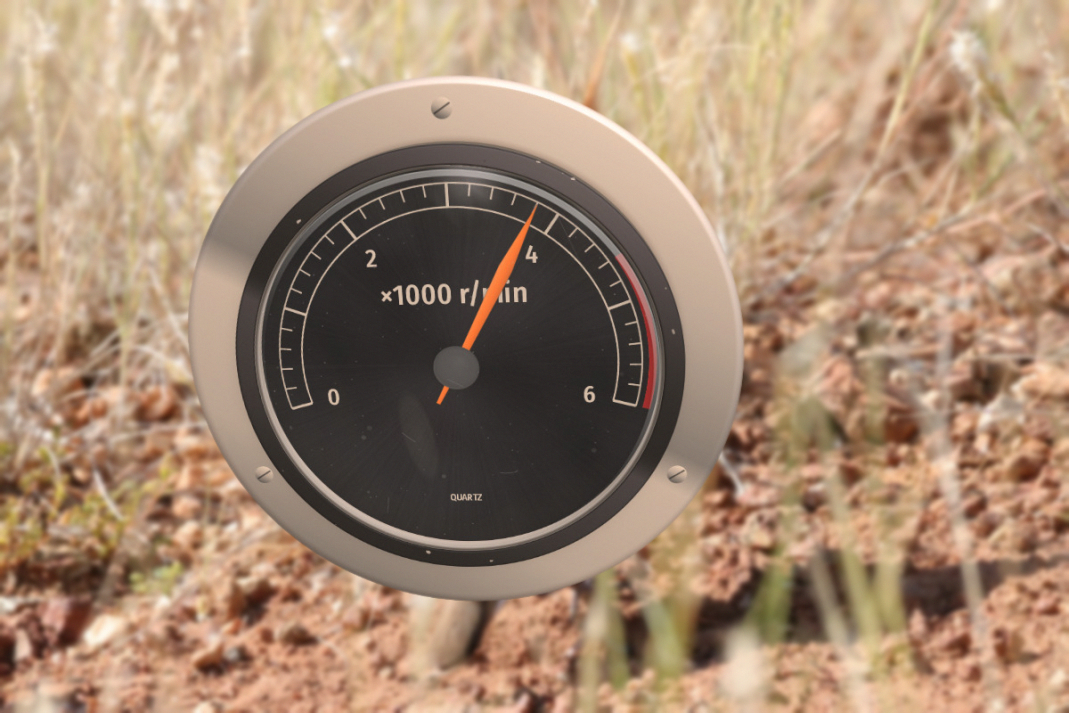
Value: 3800 rpm
